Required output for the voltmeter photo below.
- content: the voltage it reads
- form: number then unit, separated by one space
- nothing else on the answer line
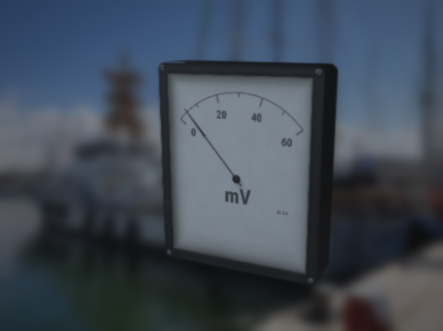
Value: 5 mV
